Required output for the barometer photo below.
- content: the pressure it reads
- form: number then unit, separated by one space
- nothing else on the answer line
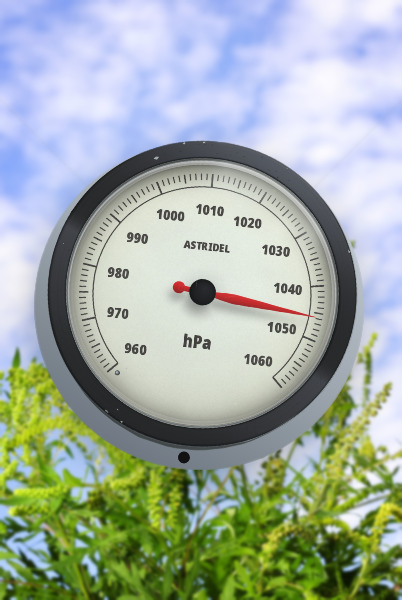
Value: 1046 hPa
